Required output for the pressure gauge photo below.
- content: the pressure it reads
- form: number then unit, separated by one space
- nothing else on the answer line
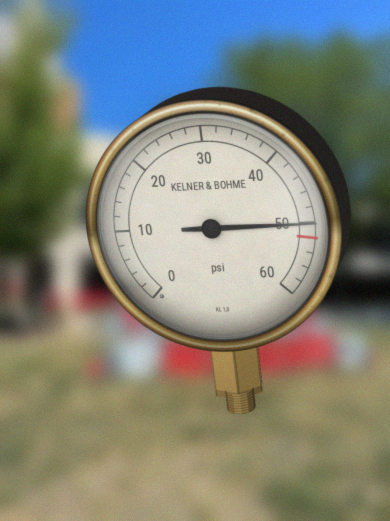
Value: 50 psi
